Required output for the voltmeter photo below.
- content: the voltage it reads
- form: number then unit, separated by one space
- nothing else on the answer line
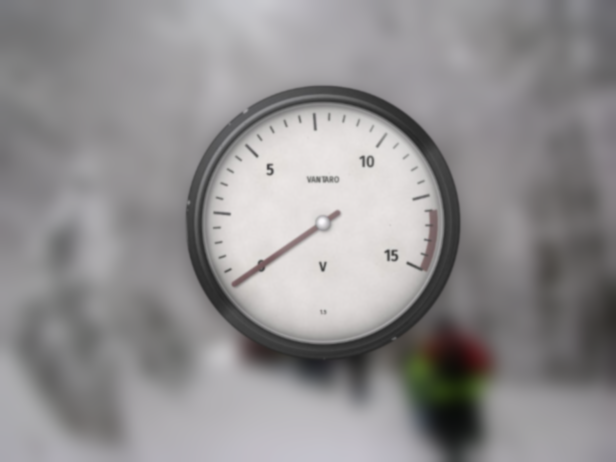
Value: 0 V
